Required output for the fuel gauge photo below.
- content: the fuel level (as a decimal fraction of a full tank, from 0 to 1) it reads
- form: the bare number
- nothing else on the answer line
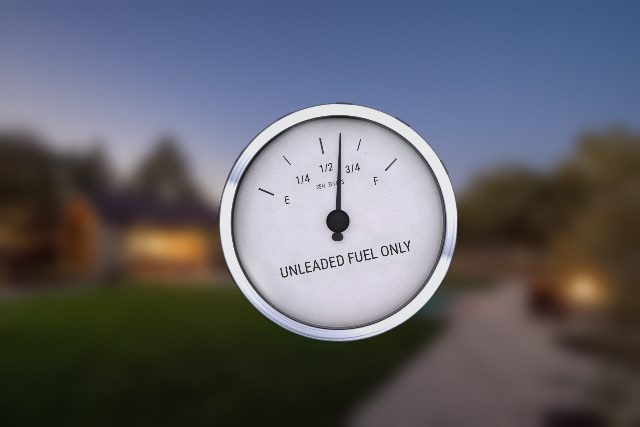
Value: 0.625
